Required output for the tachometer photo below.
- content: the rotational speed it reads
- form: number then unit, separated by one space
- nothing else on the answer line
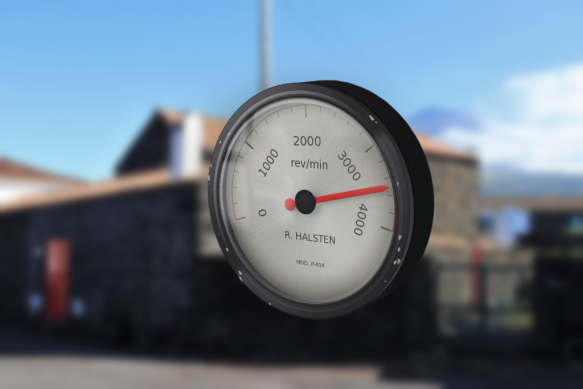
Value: 3500 rpm
